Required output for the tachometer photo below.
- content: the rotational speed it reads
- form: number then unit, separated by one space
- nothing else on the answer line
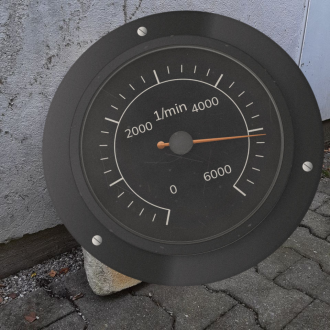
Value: 5100 rpm
